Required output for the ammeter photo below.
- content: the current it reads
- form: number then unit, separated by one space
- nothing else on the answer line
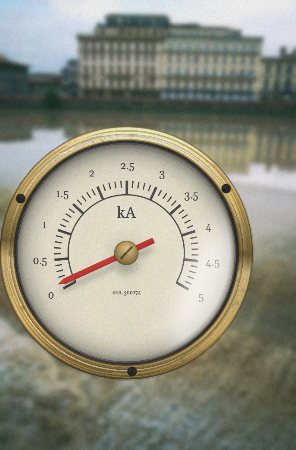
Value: 0.1 kA
